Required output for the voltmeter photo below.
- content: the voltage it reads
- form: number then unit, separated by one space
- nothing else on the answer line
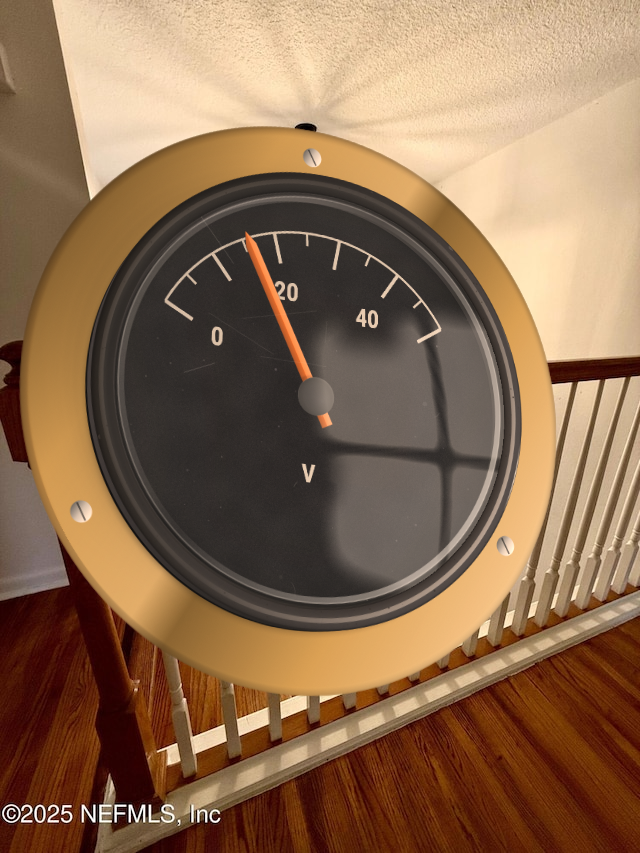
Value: 15 V
